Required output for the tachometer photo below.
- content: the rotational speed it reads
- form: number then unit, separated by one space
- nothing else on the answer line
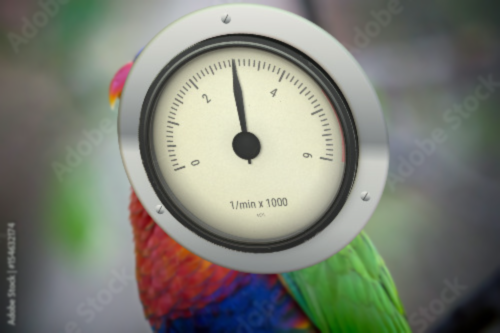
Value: 3000 rpm
